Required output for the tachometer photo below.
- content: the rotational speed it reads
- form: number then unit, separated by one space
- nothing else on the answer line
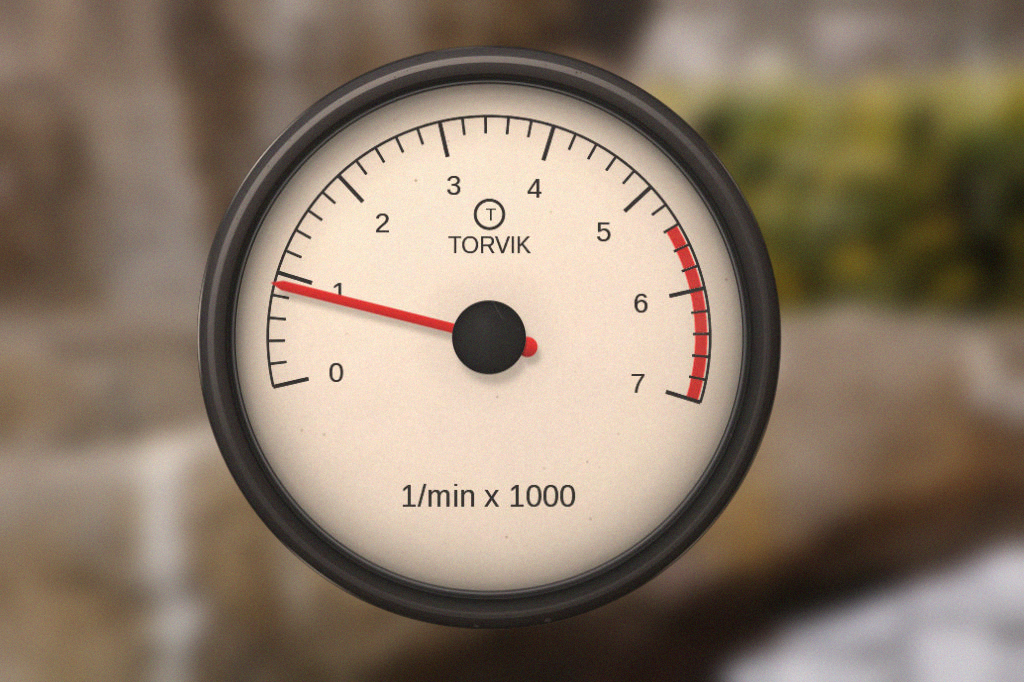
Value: 900 rpm
